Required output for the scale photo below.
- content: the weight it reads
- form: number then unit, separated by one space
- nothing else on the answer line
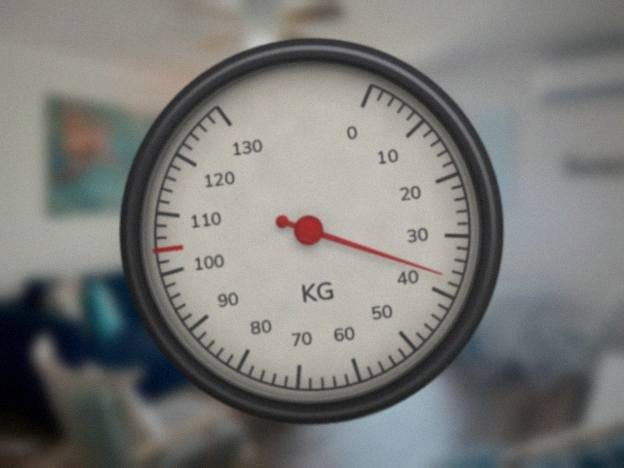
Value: 37 kg
